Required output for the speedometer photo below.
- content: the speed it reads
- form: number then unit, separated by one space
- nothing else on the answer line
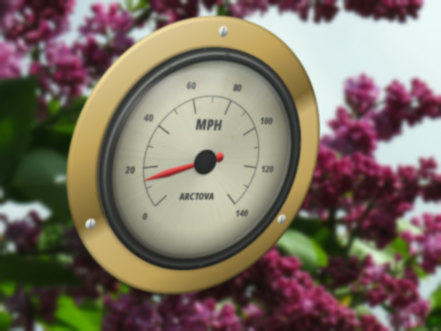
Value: 15 mph
